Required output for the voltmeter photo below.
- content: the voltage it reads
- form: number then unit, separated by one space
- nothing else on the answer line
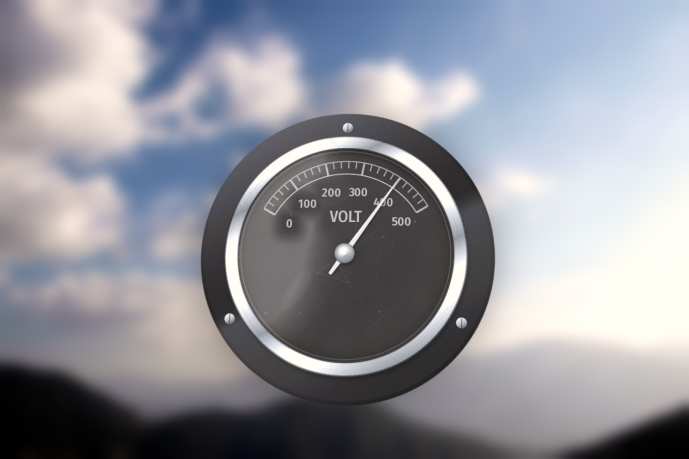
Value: 400 V
